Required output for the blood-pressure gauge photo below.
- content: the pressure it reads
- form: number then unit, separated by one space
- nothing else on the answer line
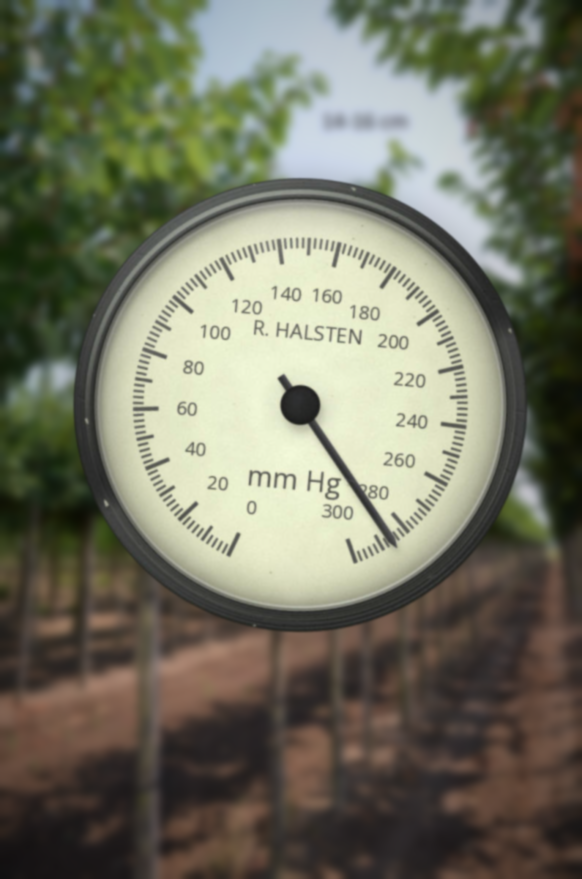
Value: 286 mmHg
